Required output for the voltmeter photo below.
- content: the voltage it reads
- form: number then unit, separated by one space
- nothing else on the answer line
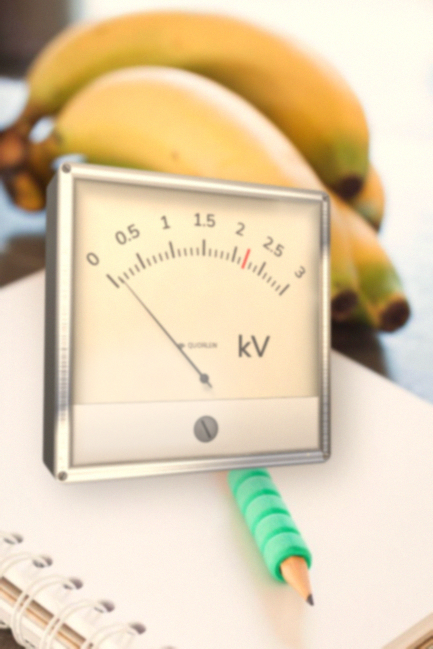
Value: 0.1 kV
